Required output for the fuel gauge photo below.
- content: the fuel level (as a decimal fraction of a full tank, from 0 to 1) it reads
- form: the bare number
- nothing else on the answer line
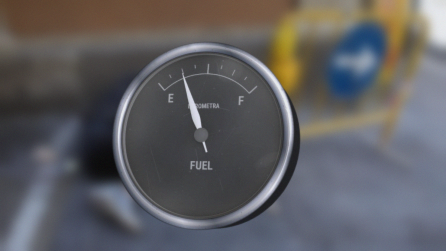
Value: 0.25
